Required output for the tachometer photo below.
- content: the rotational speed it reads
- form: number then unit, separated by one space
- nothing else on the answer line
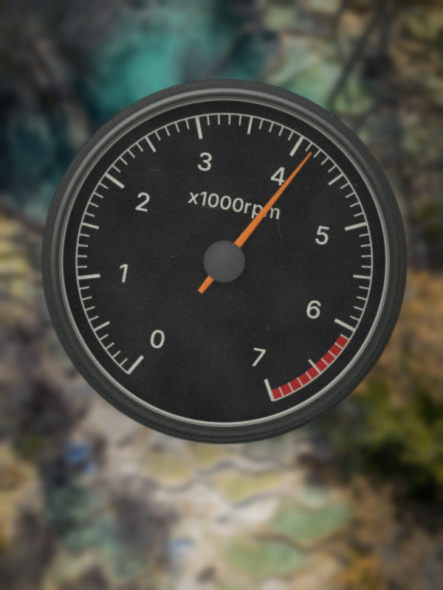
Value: 4150 rpm
